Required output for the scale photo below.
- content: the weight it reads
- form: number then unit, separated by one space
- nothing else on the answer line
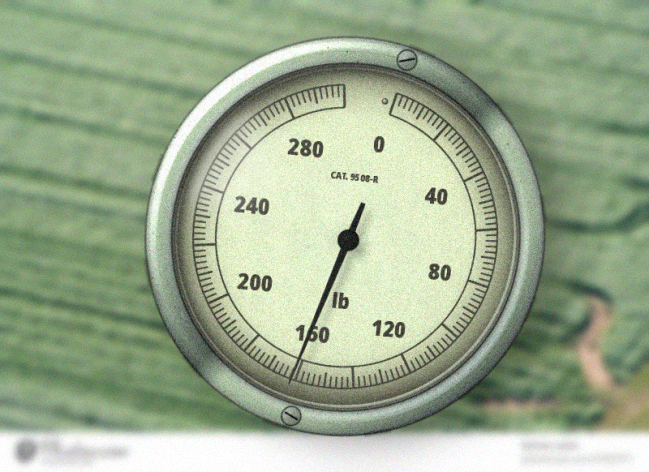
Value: 162 lb
